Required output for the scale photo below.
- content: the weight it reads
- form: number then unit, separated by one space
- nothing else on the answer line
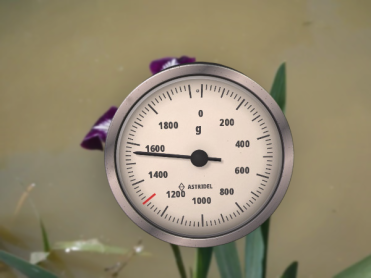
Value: 1560 g
